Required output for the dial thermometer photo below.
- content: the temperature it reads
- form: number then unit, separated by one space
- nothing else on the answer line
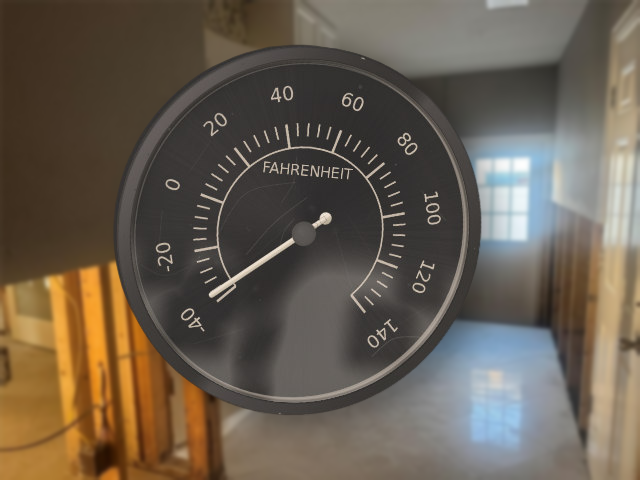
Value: -36 °F
